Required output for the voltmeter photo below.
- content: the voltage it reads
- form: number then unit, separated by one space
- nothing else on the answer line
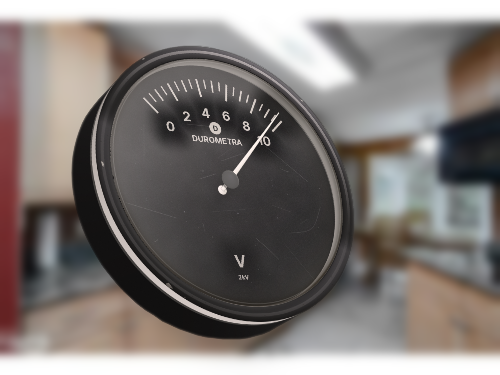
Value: 9.5 V
